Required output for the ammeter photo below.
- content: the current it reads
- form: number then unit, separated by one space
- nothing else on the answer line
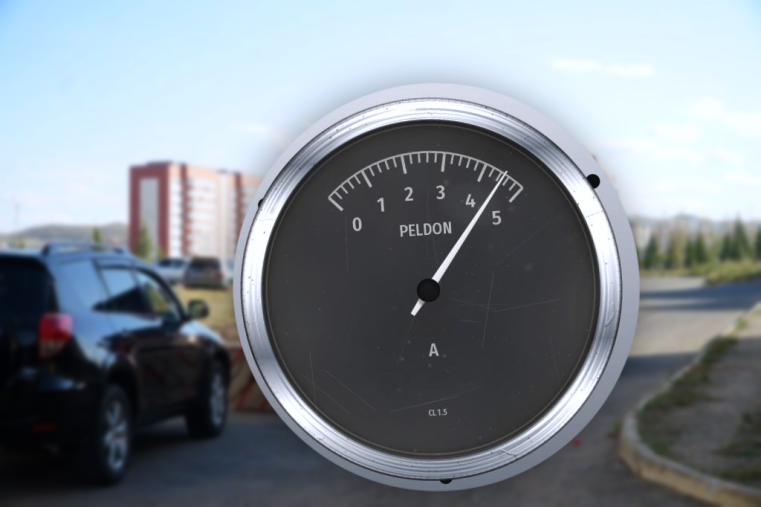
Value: 4.5 A
